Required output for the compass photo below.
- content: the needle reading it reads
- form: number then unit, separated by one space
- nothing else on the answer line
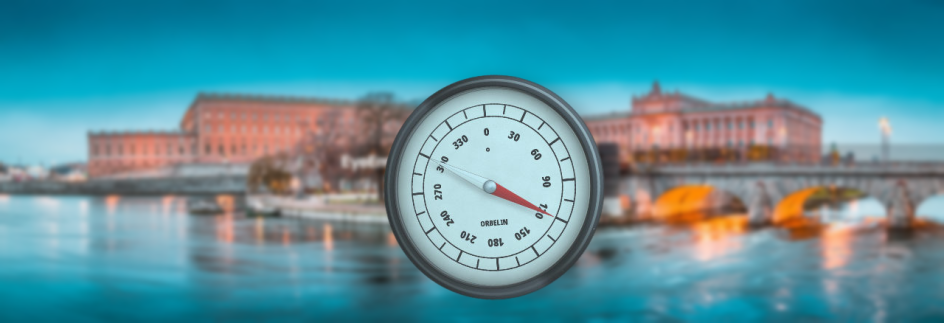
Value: 120 °
